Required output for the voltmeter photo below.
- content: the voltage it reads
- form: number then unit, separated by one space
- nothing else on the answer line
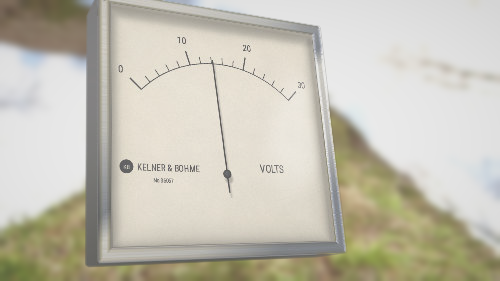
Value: 14 V
